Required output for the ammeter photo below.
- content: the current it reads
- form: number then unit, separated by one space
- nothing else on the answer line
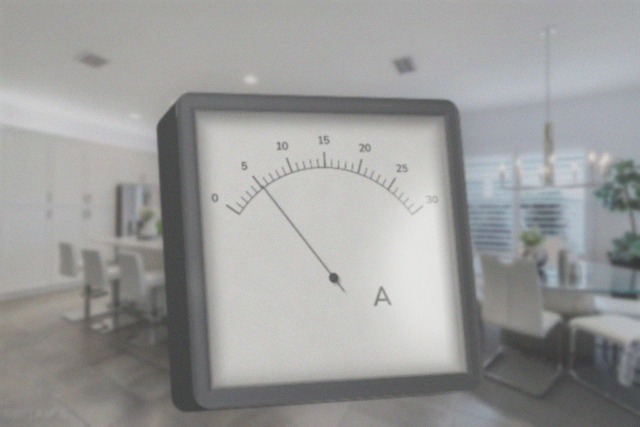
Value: 5 A
